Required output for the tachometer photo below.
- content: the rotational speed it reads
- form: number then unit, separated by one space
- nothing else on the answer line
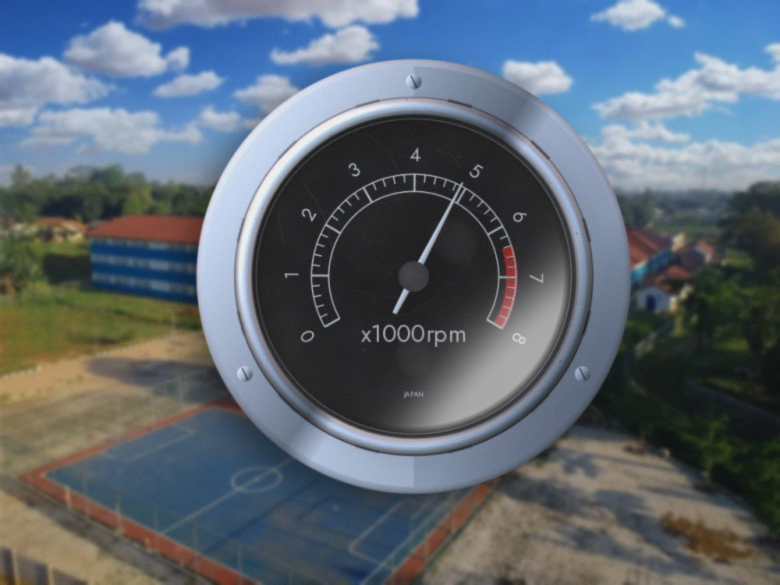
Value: 4900 rpm
